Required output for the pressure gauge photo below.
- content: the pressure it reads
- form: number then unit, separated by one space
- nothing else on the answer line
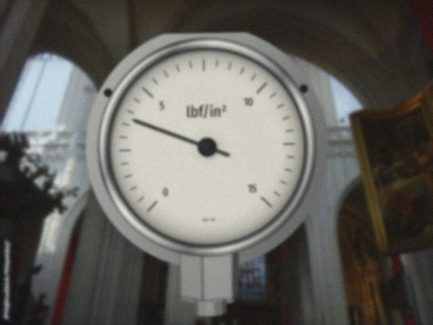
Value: 3.75 psi
